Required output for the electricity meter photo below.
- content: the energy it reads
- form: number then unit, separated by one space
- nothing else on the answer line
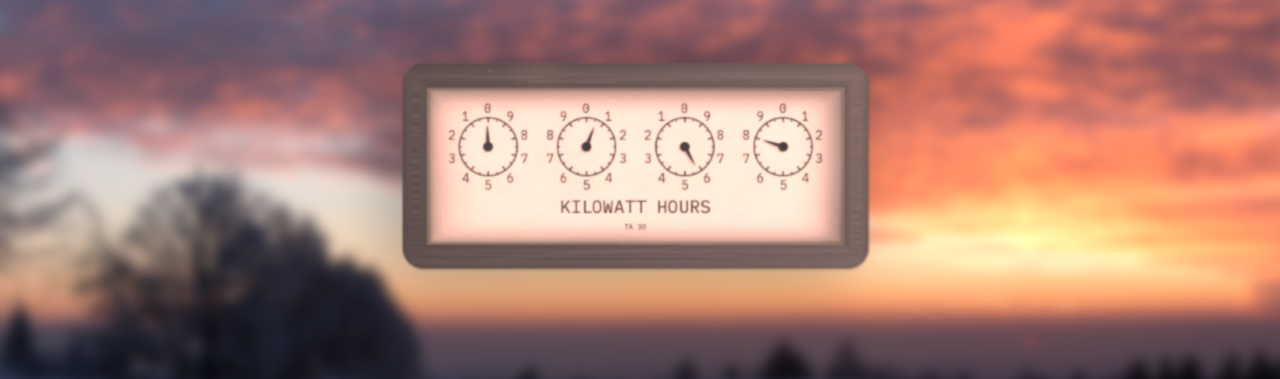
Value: 58 kWh
